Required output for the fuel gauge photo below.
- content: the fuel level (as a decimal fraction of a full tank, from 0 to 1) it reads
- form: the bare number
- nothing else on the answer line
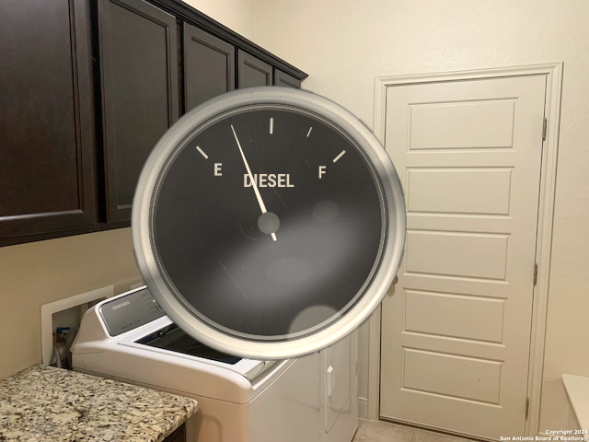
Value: 0.25
